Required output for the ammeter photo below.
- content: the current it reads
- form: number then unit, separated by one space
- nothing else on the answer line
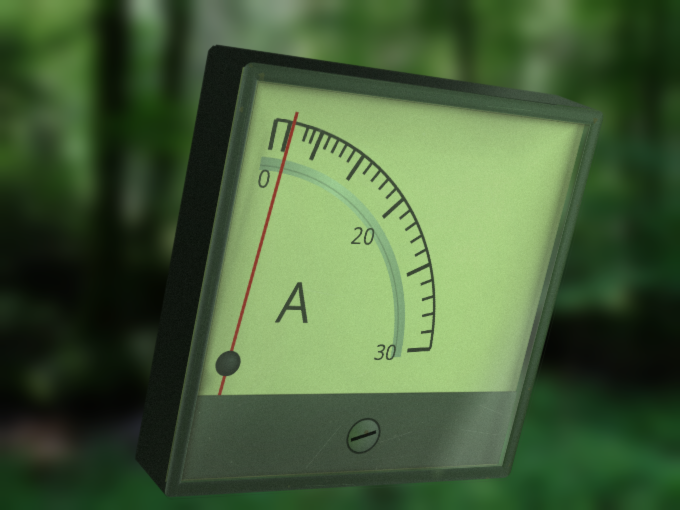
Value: 5 A
